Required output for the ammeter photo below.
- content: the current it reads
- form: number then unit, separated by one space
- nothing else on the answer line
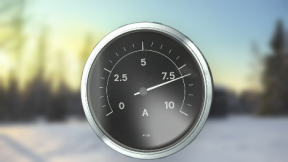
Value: 8 A
